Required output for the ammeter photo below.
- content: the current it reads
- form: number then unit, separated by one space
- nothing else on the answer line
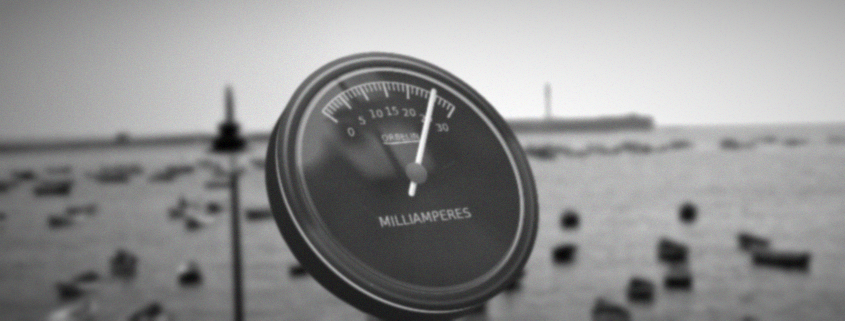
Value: 25 mA
